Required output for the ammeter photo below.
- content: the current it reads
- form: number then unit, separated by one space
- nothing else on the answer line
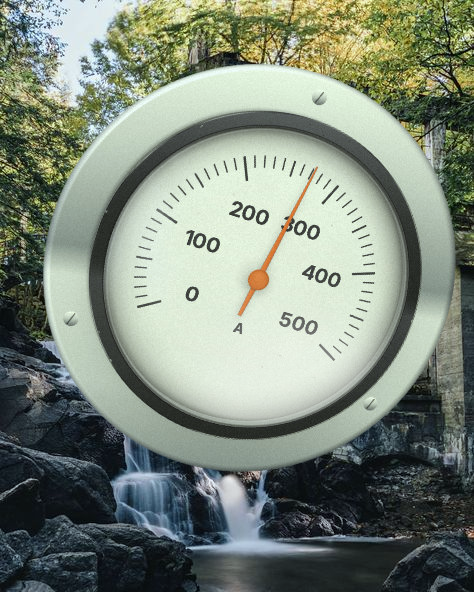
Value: 270 A
